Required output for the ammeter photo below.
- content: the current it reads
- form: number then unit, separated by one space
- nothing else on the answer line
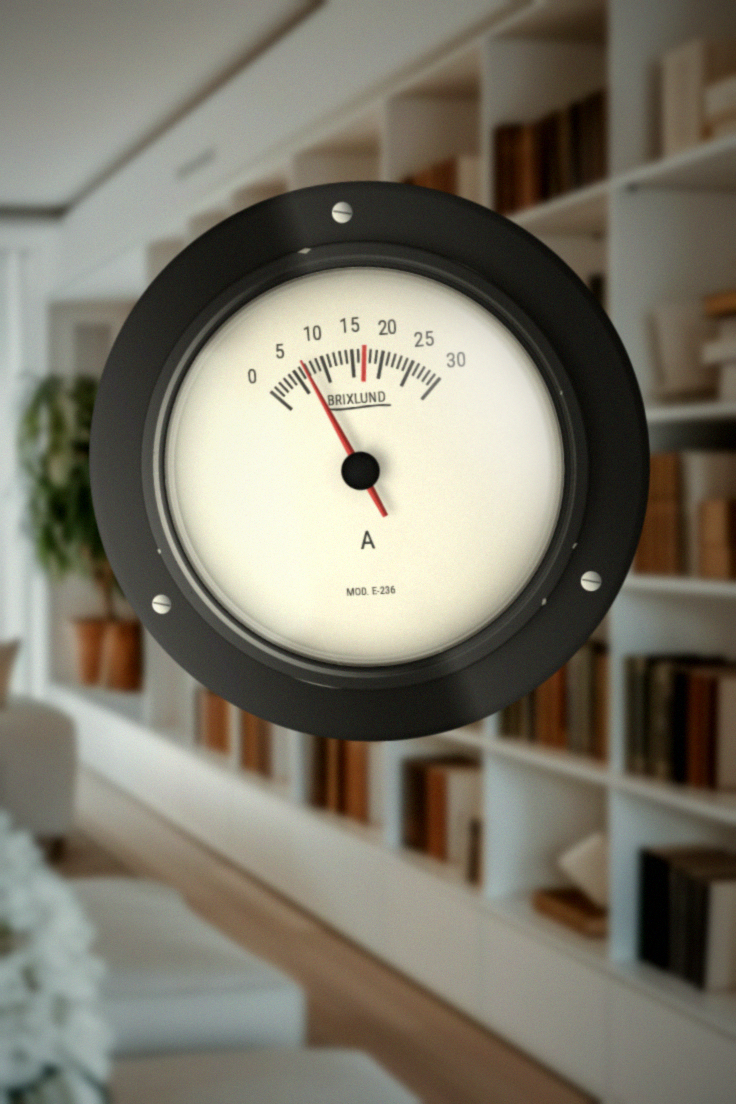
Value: 7 A
